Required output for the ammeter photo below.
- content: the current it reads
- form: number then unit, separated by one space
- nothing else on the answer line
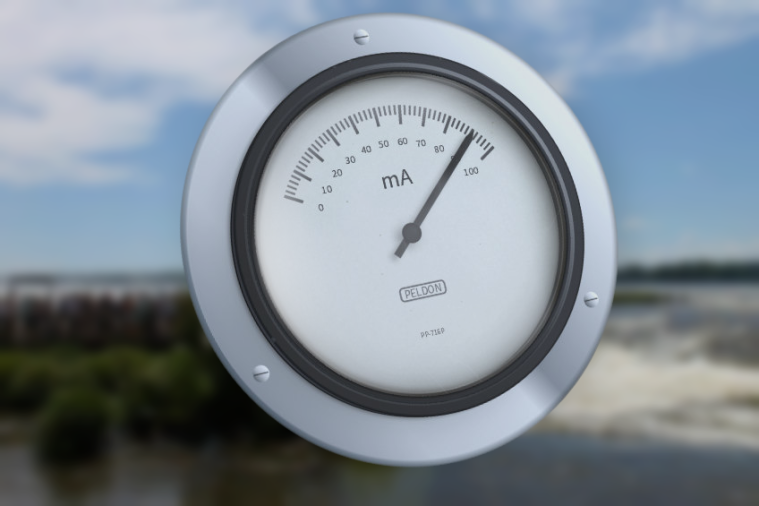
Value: 90 mA
